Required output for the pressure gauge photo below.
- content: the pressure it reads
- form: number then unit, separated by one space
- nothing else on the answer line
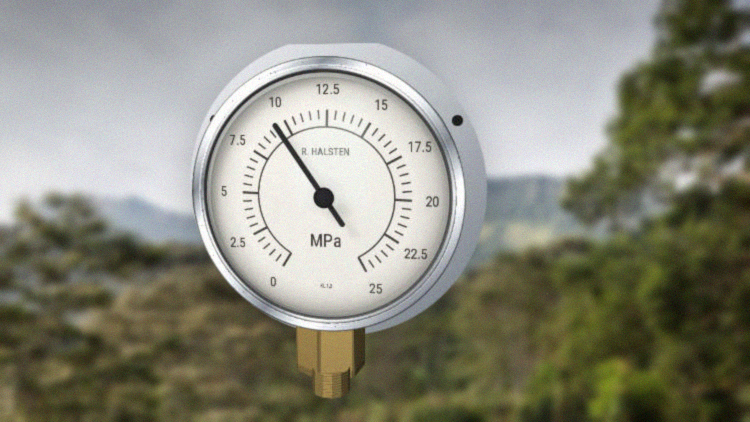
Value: 9.5 MPa
